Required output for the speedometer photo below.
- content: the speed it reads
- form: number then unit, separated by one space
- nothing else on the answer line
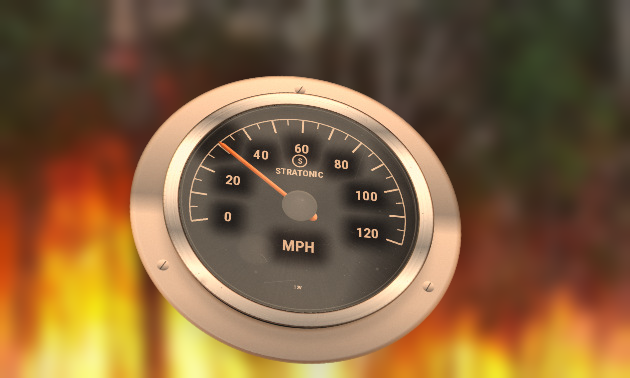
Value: 30 mph
